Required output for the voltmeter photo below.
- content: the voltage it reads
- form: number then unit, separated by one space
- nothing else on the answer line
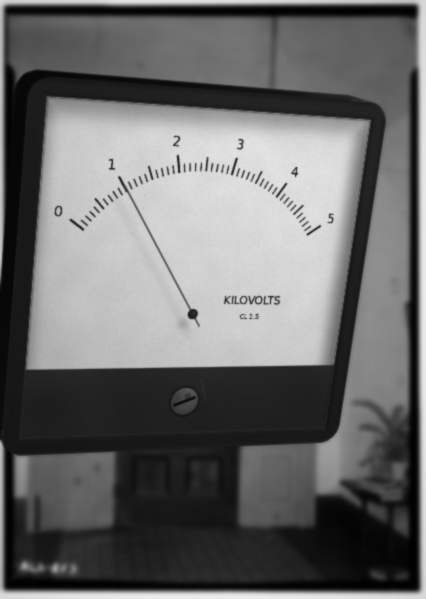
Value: 1 kV
